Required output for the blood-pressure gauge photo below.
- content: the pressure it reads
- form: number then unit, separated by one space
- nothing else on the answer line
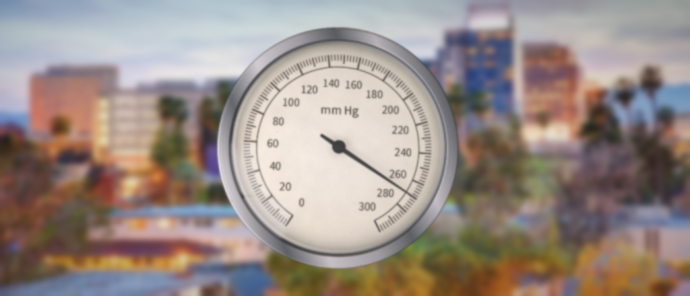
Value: 270 mmHg
